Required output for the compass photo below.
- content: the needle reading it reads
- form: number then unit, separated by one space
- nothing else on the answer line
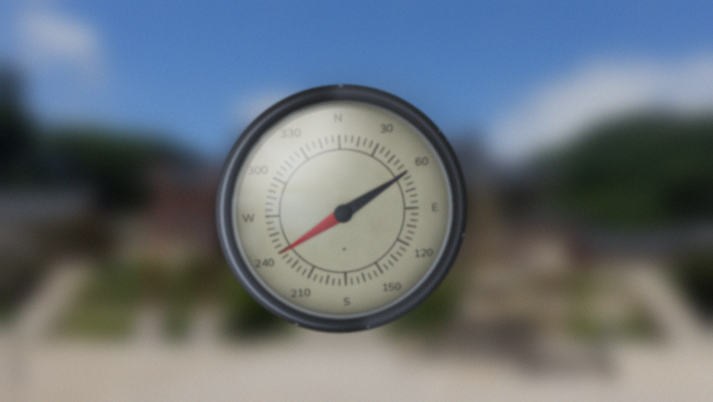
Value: 240 °
